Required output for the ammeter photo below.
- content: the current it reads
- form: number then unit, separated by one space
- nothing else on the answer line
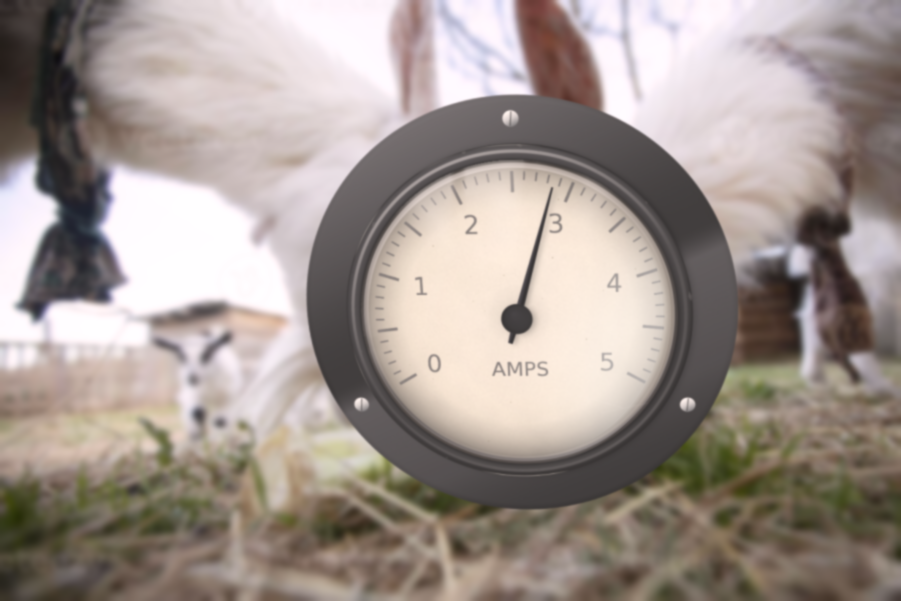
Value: 2.85 A
